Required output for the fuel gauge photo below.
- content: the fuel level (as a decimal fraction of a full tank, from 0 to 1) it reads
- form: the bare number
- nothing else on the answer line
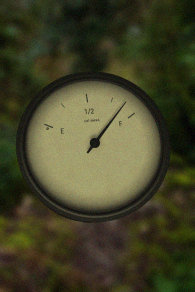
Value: 0.875
